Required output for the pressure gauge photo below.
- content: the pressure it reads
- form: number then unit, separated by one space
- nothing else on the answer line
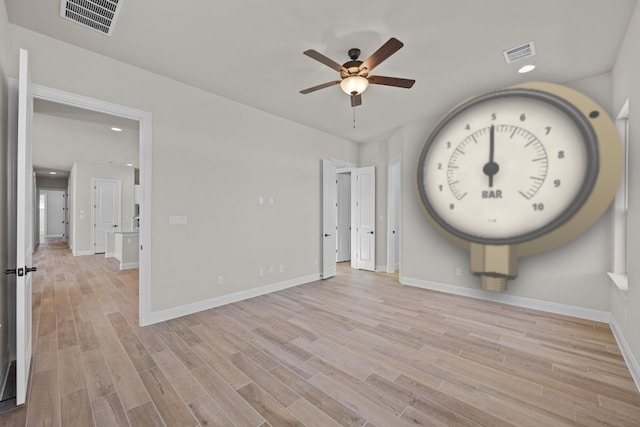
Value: 5 bar
